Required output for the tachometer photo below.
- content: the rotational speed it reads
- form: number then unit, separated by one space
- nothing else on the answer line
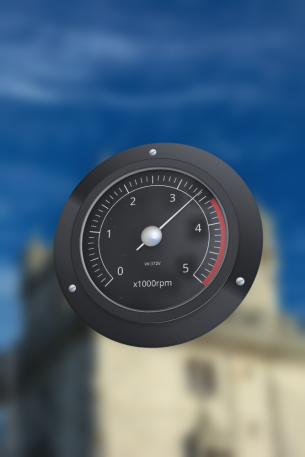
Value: 3400 rpm
